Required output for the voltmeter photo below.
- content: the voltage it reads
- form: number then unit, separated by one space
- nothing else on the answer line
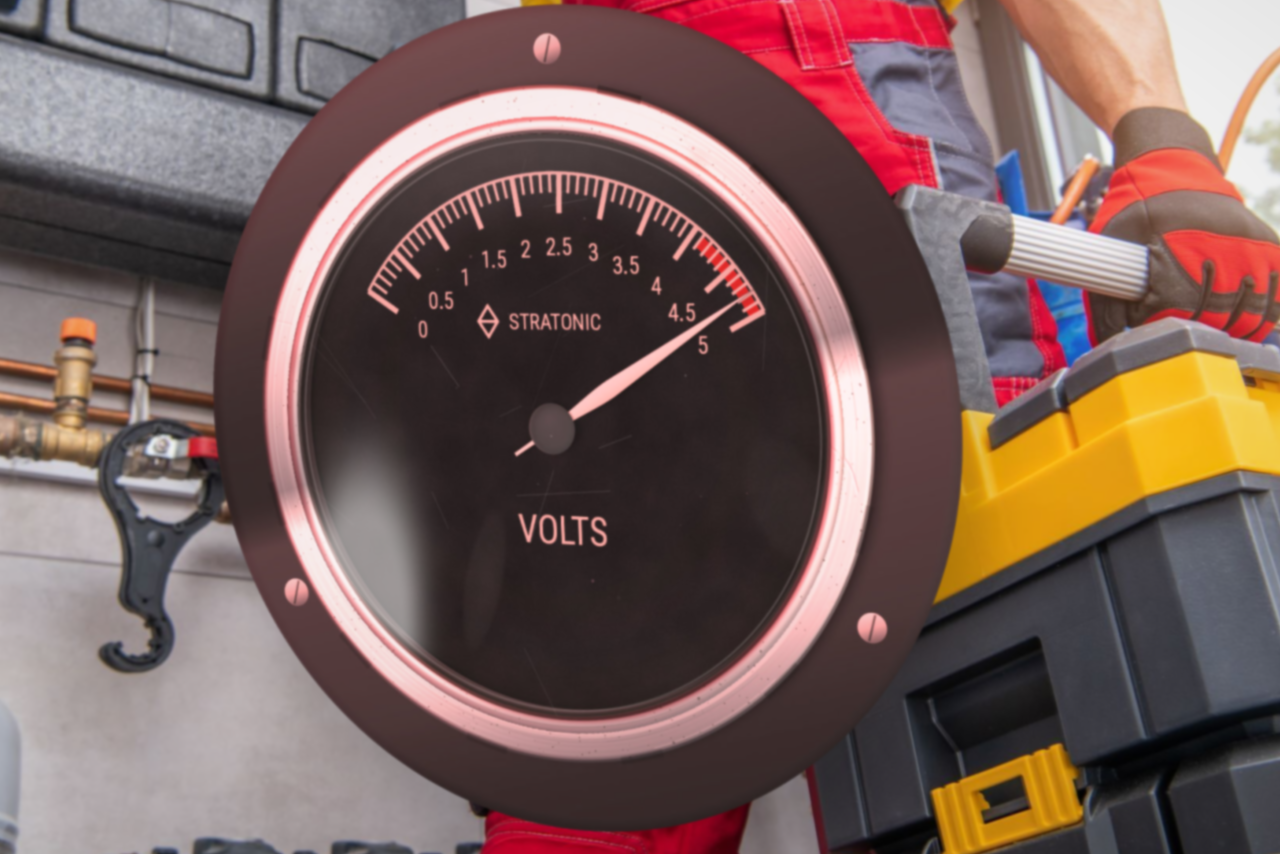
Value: 4.8 V
